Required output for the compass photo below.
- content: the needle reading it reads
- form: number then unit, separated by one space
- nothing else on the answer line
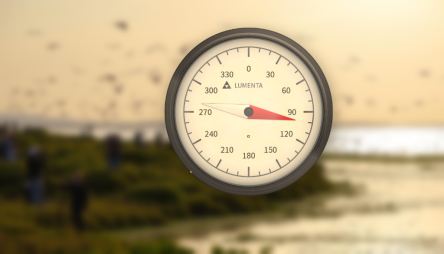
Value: 100 °
